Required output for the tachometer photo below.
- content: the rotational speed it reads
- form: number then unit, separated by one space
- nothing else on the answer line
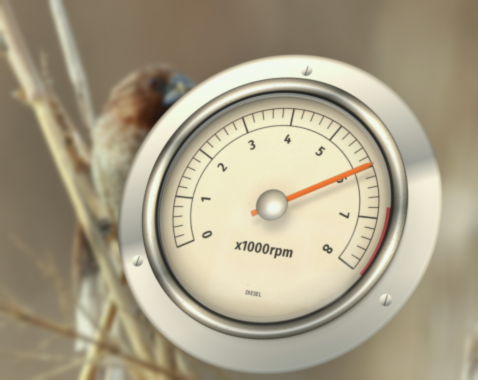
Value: 6000 rpm
